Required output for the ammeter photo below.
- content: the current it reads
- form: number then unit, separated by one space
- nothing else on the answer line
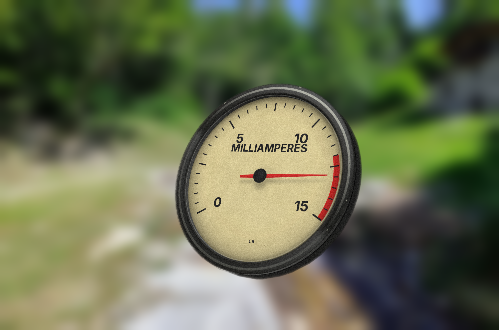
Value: 13 mA
